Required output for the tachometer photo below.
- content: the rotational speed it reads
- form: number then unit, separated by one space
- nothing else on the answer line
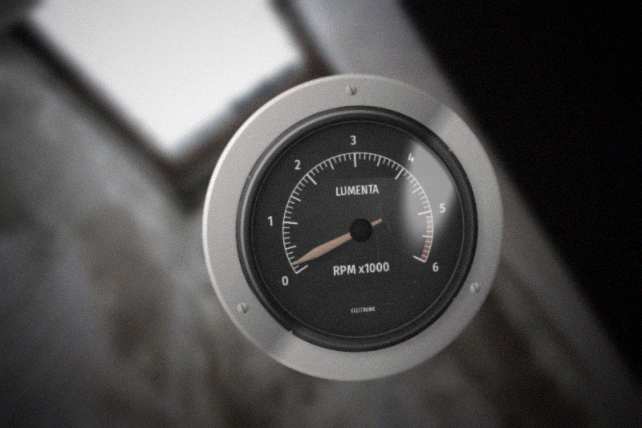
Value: 200 rpm
